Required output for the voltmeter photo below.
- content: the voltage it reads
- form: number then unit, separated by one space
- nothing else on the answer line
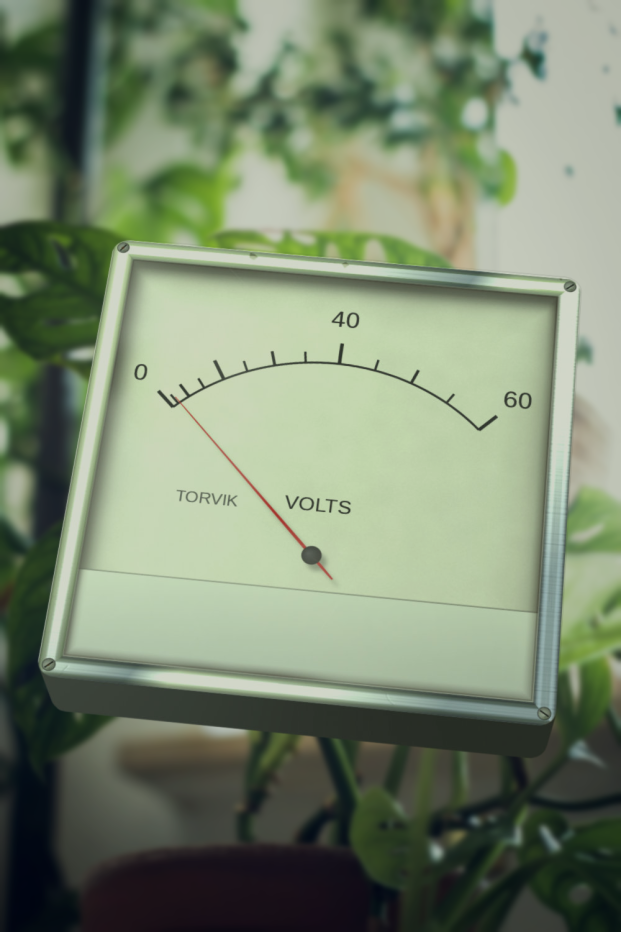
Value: 5 V
